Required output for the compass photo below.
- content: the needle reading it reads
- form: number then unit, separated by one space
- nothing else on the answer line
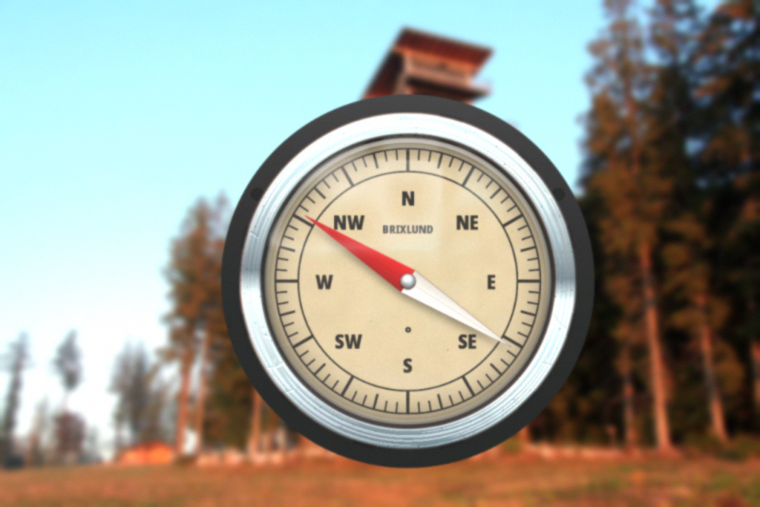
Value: 302.5 °
